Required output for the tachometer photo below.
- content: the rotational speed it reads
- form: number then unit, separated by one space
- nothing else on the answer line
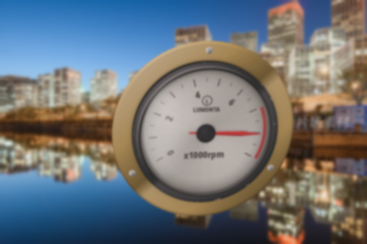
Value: 8000 rpm
